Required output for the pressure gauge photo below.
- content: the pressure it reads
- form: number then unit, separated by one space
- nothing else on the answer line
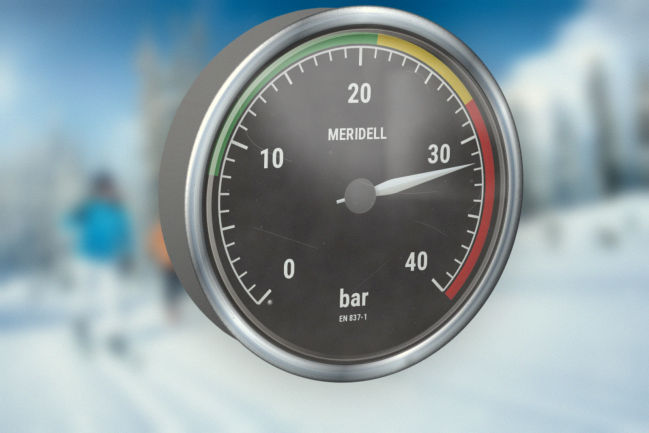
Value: 31.5 bar
